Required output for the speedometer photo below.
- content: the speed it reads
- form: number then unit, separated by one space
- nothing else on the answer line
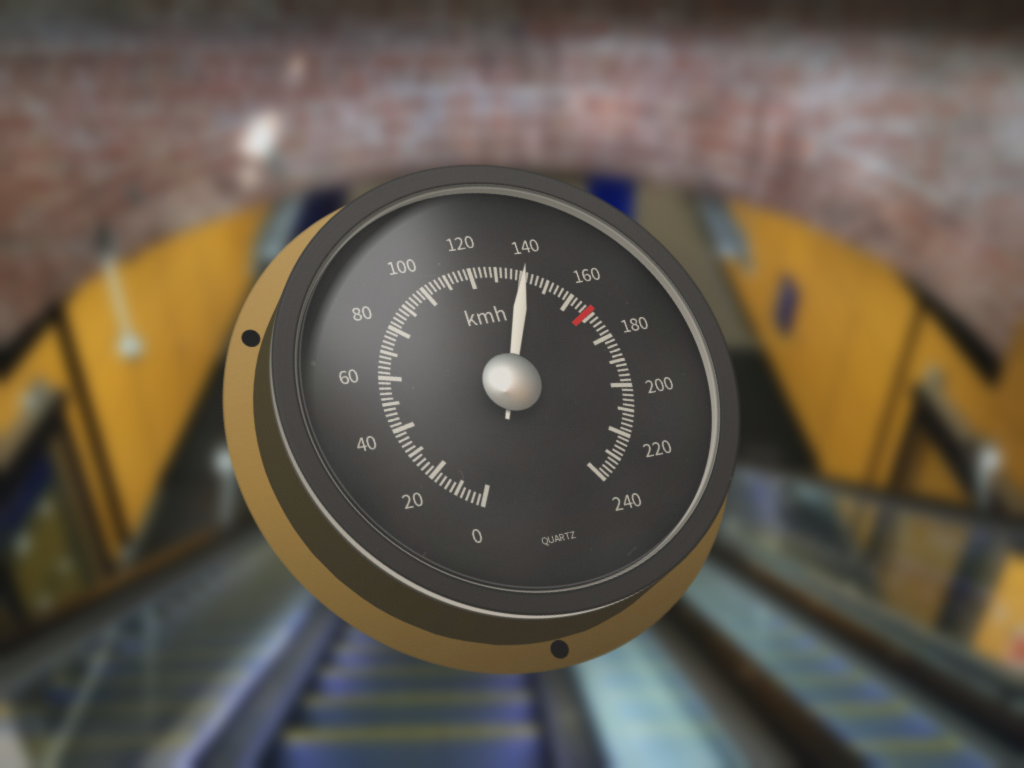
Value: 140 km/h
